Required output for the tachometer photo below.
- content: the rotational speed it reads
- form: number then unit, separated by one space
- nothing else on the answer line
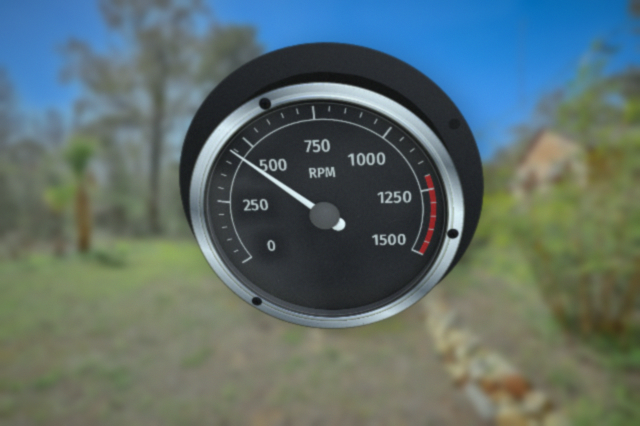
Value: 450 rpm
